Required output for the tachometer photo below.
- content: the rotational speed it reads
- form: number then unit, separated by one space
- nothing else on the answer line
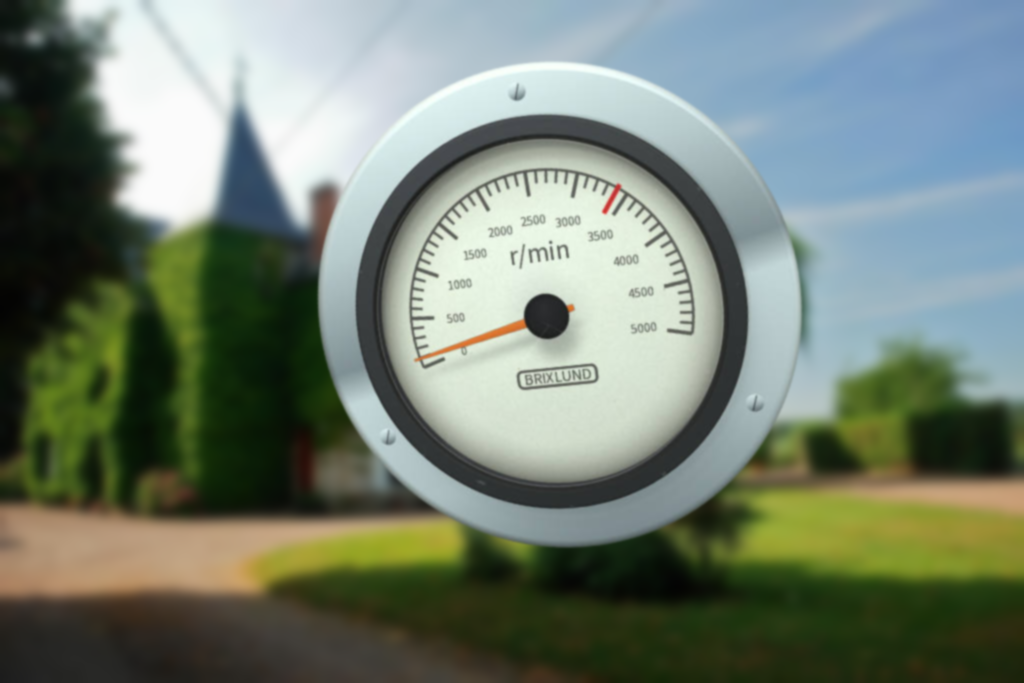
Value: 100 rpm
